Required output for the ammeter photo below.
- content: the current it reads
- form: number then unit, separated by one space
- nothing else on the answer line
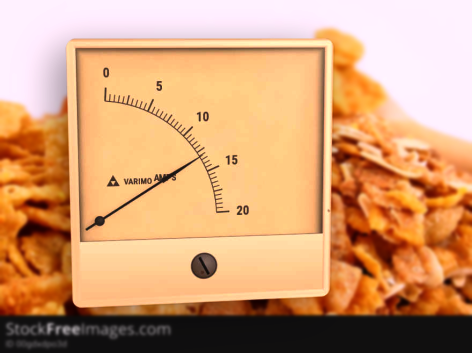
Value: 13 A
